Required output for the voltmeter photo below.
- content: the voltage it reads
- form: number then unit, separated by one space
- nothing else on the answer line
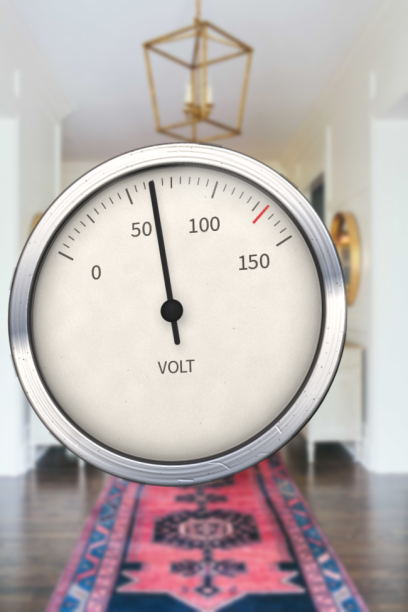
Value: 65 V
